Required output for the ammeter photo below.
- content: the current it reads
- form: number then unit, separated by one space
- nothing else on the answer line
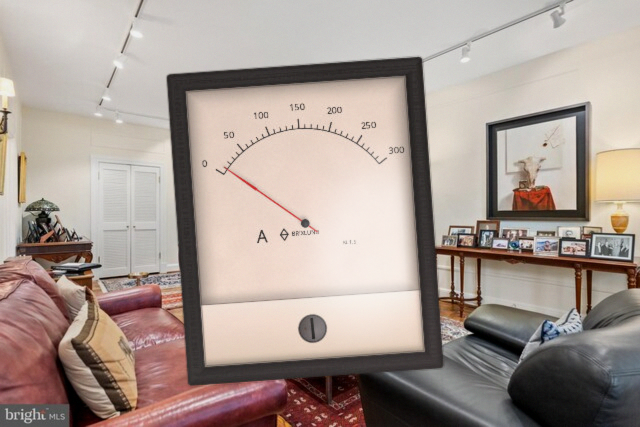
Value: 10 A
